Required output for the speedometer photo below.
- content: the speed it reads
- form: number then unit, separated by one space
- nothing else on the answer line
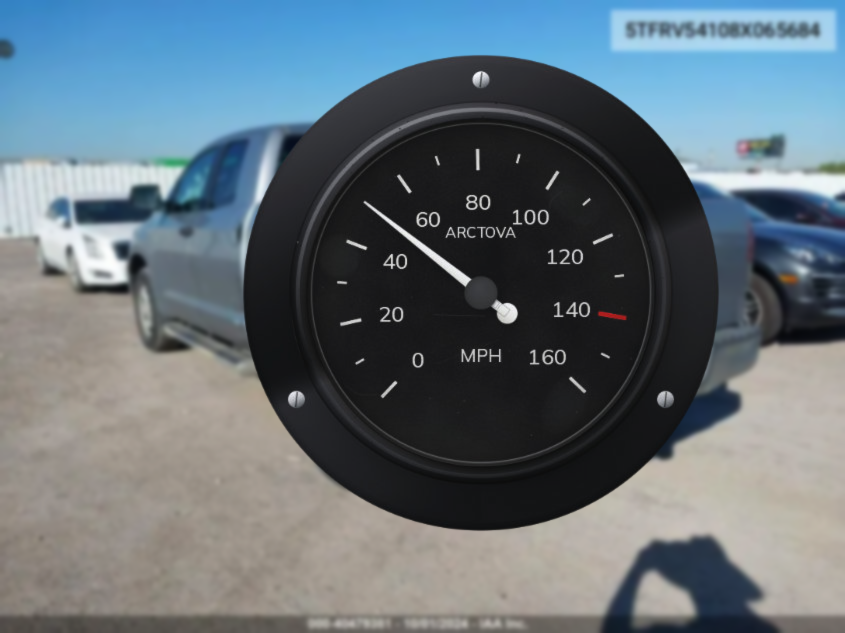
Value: 50 mph
